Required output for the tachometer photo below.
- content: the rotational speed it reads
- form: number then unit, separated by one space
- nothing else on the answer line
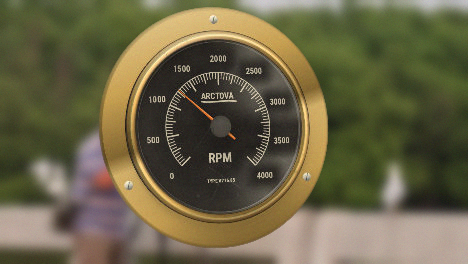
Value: 1250 rpm
